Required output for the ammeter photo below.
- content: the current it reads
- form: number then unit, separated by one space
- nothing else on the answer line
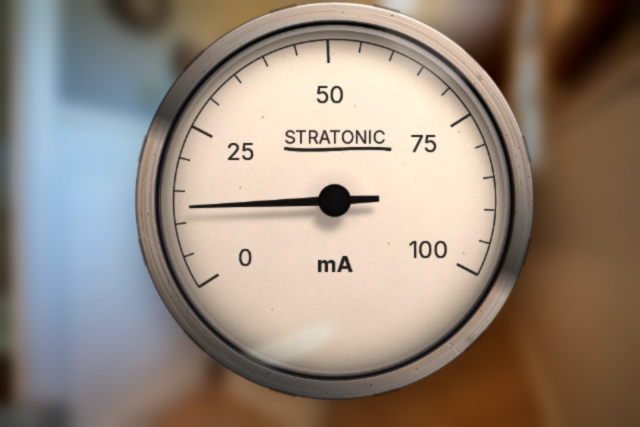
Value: 12.5 mA
